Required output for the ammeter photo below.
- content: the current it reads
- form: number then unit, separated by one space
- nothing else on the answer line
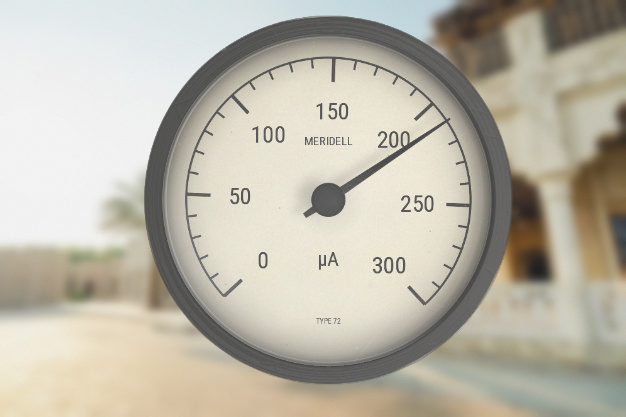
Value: 210 µA
